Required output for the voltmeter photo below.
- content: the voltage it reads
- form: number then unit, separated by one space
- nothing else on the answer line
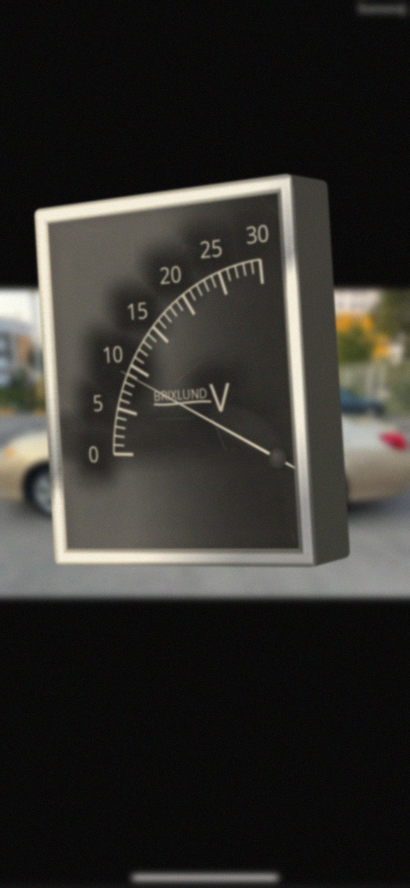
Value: 9 V
